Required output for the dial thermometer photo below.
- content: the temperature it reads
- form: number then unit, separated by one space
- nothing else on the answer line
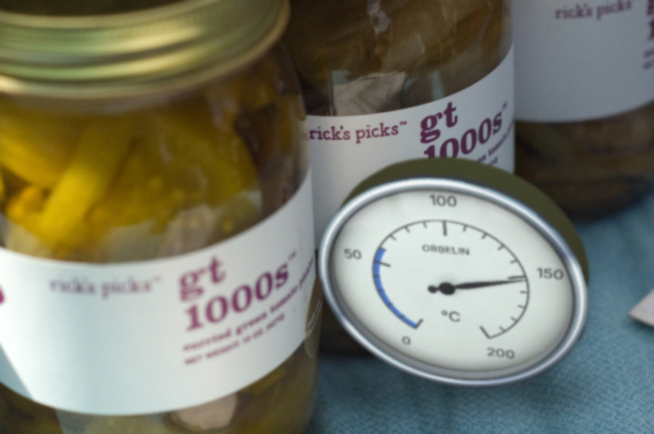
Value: 150 °C
